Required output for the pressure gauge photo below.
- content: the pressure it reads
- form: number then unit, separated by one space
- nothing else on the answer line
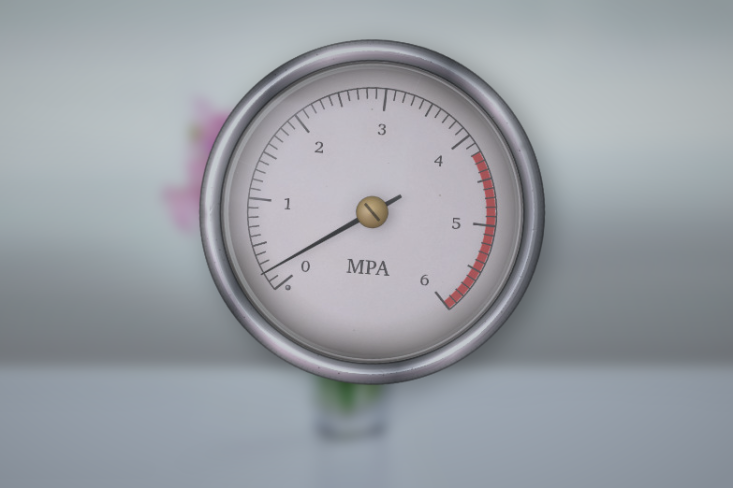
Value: 0.2 MPa
